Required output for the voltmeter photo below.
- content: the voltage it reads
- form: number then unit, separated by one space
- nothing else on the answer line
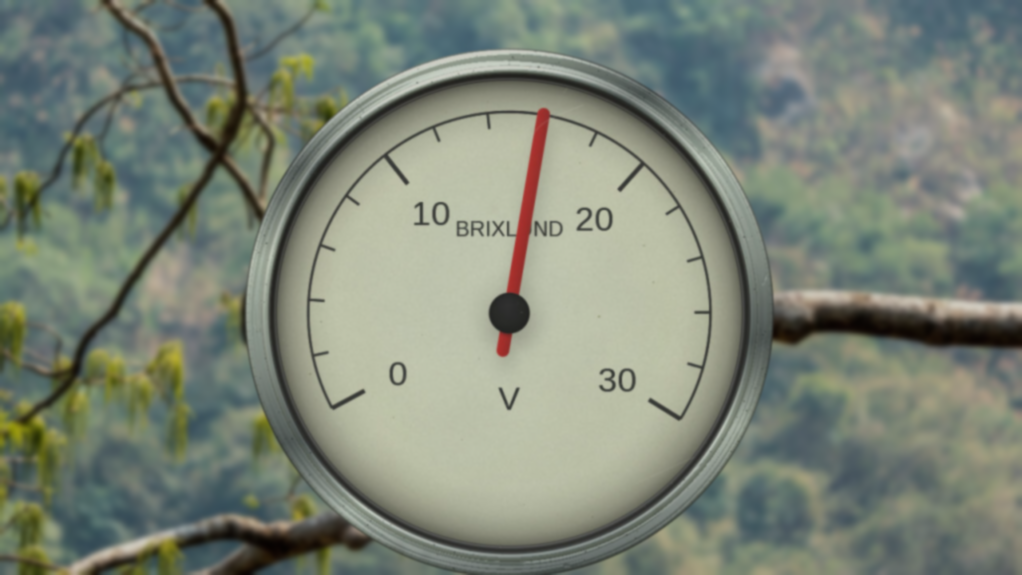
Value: 16 V
